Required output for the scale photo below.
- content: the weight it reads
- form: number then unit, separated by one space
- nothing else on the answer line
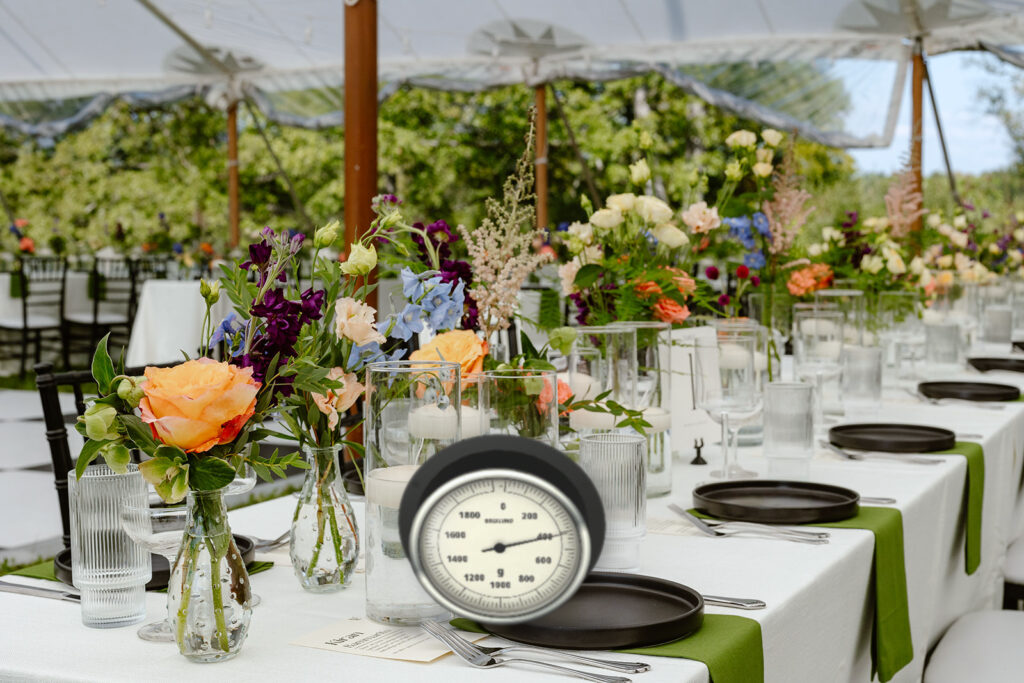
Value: 400 g
